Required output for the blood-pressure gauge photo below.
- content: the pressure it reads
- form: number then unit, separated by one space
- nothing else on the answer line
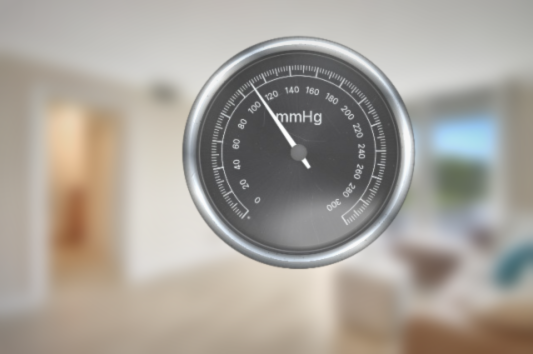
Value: 110 mmHg
